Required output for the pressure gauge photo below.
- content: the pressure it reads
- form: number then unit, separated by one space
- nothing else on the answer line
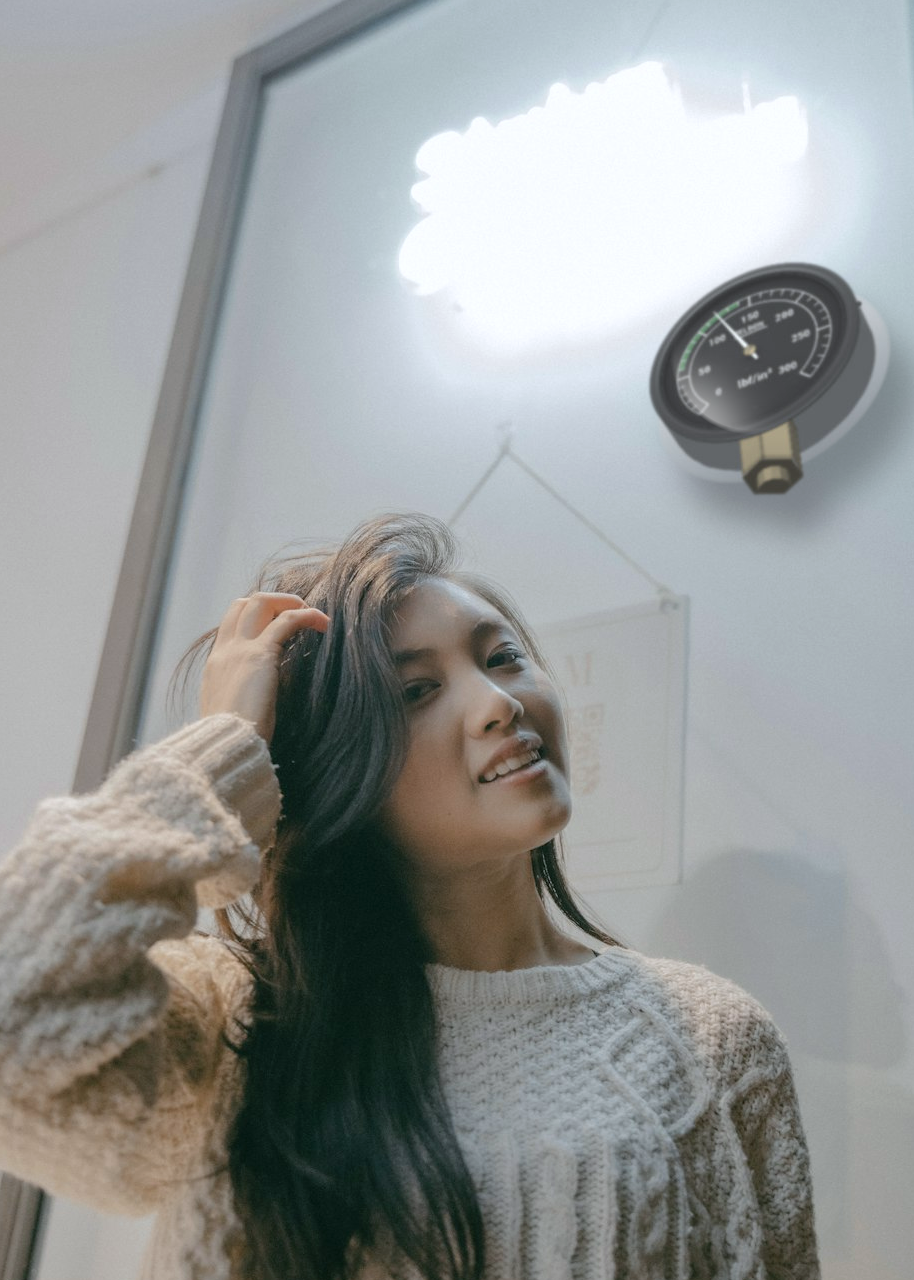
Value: 120 psi
